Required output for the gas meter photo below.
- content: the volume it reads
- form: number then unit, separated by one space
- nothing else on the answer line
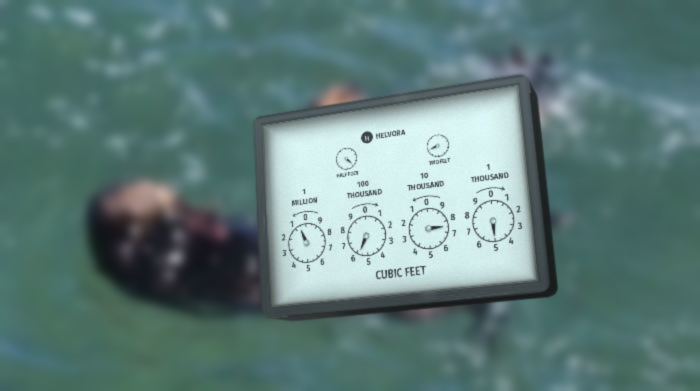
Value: 57500 ft³
